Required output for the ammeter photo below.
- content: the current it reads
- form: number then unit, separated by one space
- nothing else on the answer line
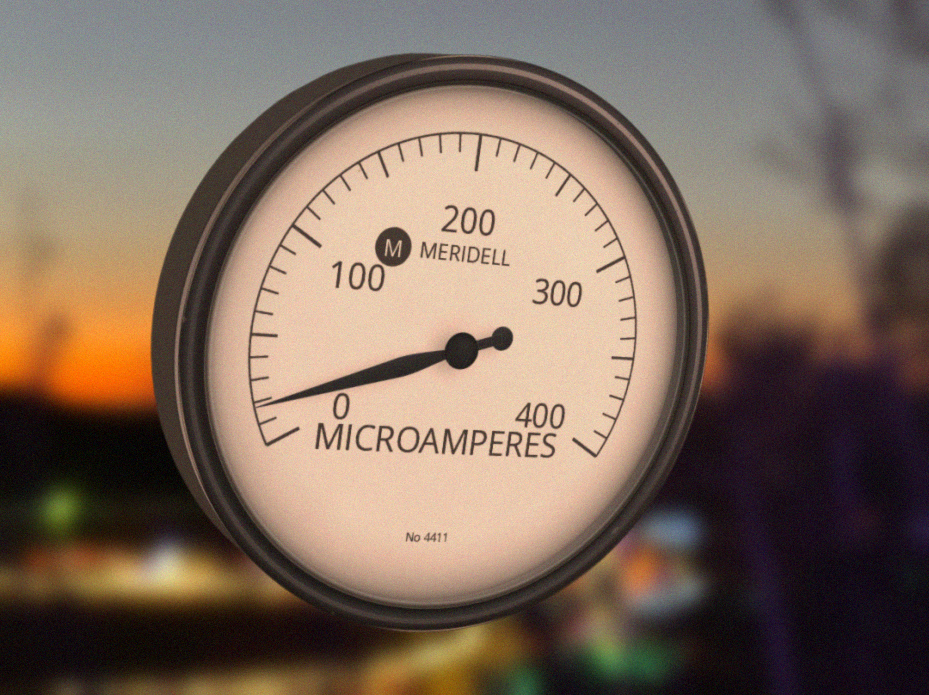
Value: 20 µA
